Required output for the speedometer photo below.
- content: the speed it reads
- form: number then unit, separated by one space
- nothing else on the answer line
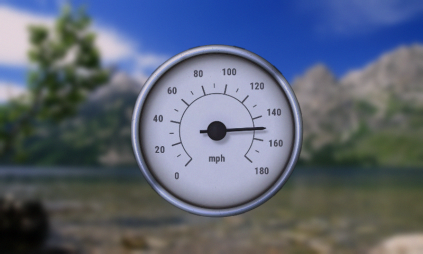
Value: 150 mph
